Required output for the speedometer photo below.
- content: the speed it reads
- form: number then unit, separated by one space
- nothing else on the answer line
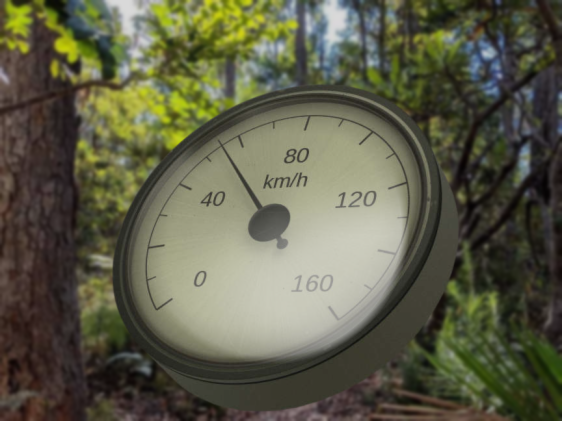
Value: 55 km/h
